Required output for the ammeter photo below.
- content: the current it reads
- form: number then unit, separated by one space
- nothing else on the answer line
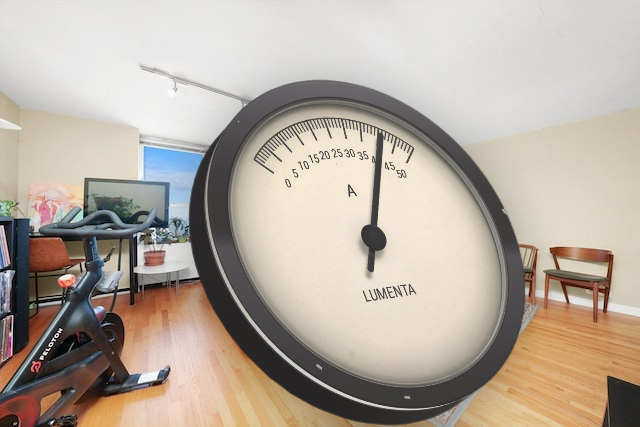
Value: 40 A
